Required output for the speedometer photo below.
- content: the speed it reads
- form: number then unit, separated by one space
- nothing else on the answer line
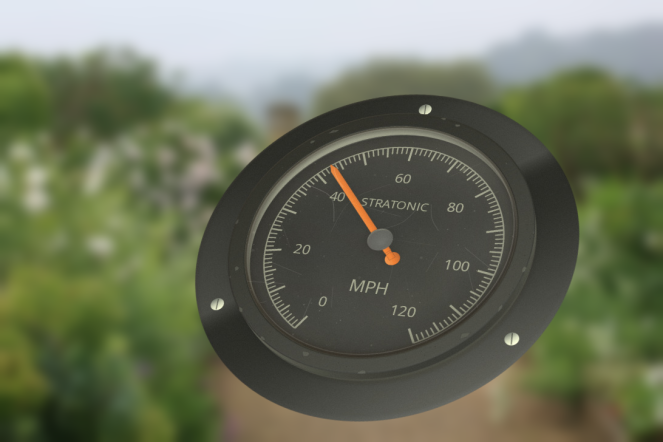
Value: 43 mph
